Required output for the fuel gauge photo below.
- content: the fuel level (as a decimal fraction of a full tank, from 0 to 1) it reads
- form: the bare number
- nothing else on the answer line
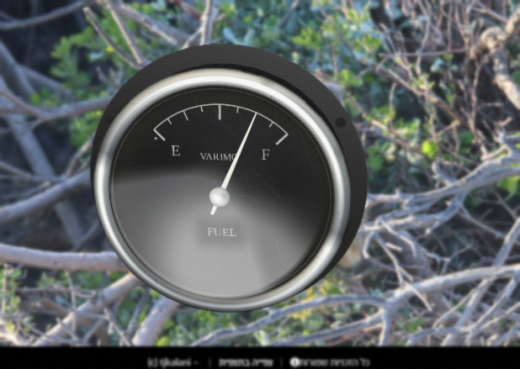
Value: 0.75
